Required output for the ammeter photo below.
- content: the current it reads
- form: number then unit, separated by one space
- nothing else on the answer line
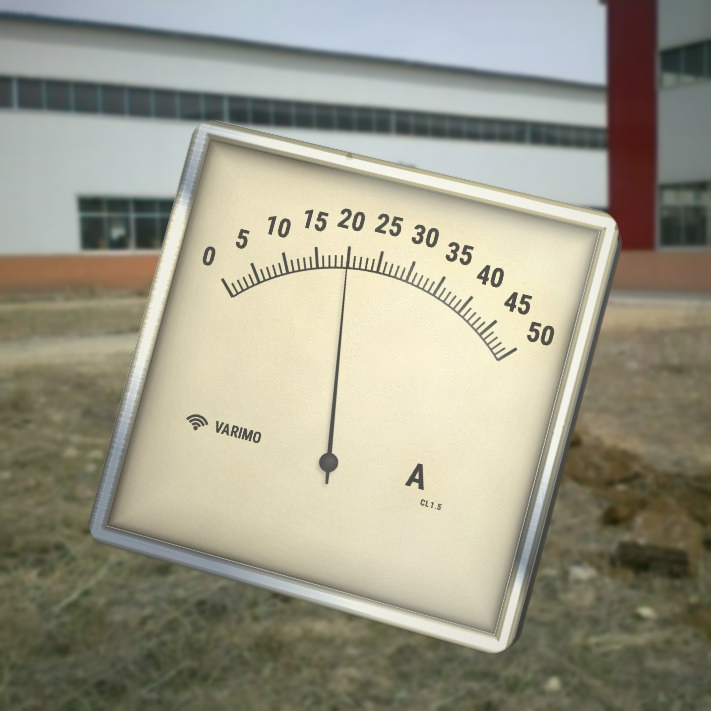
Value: 20 A
